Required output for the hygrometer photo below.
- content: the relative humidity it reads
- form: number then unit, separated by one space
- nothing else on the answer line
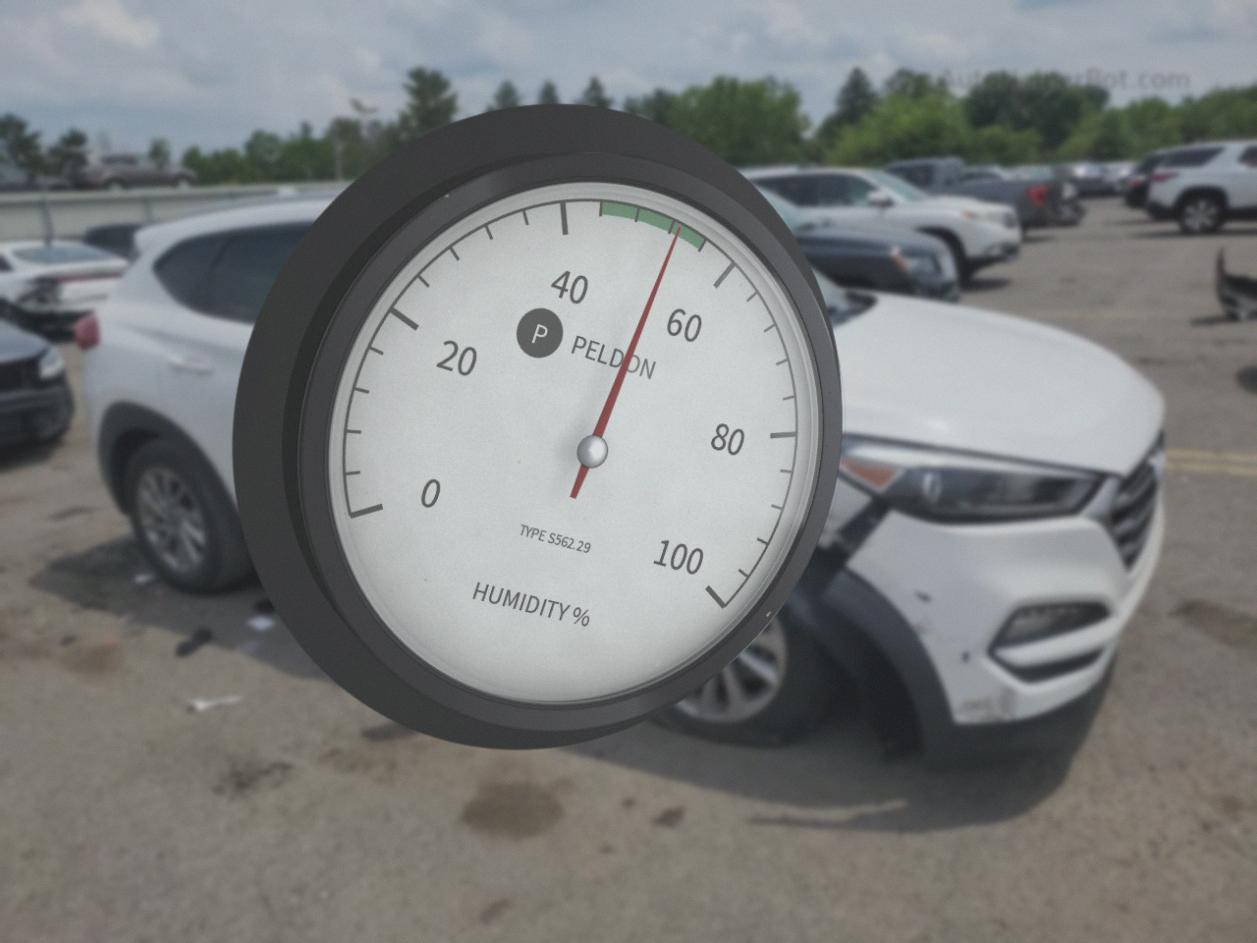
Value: 52 %
